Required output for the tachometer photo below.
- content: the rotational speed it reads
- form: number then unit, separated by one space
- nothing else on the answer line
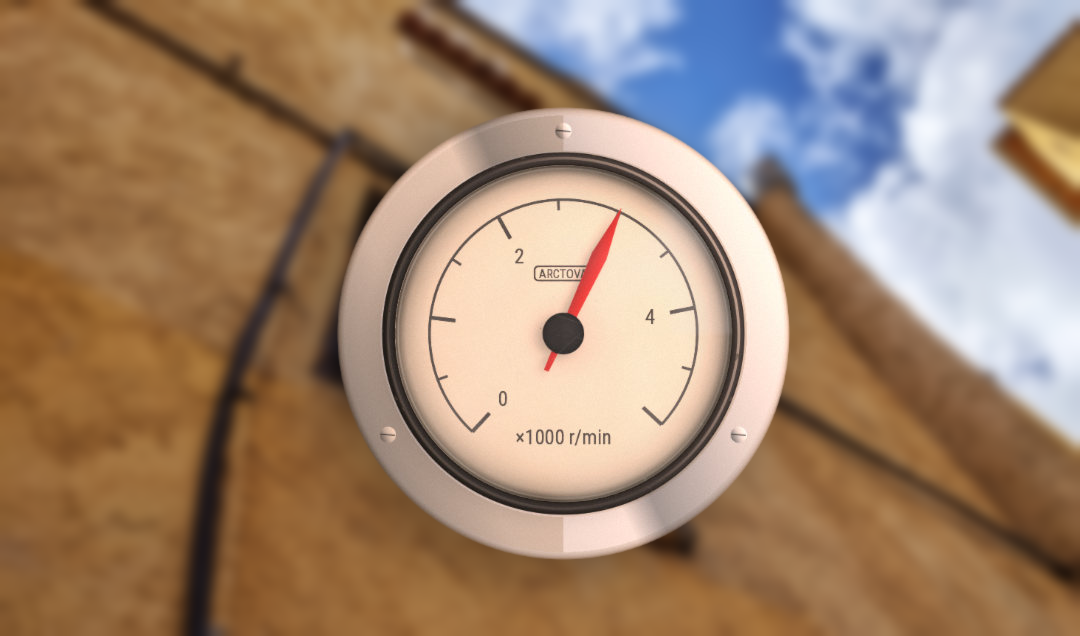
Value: 3000 rpm
